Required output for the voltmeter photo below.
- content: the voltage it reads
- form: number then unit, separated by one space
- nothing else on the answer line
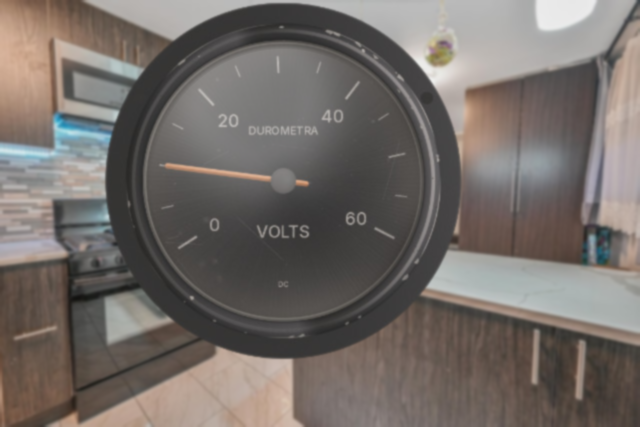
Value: 10 V
